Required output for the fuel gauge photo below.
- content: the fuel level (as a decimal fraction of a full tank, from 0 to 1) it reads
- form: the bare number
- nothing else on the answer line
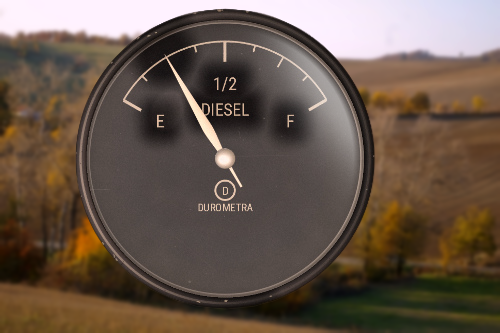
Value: 0.25
